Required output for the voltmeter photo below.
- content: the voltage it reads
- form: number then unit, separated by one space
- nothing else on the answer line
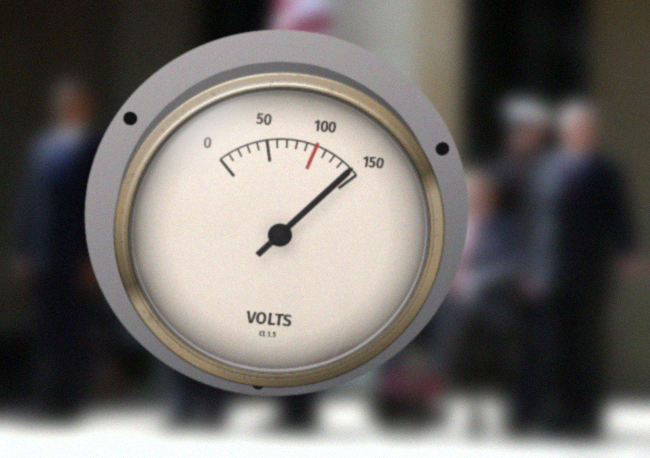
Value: 140 V
